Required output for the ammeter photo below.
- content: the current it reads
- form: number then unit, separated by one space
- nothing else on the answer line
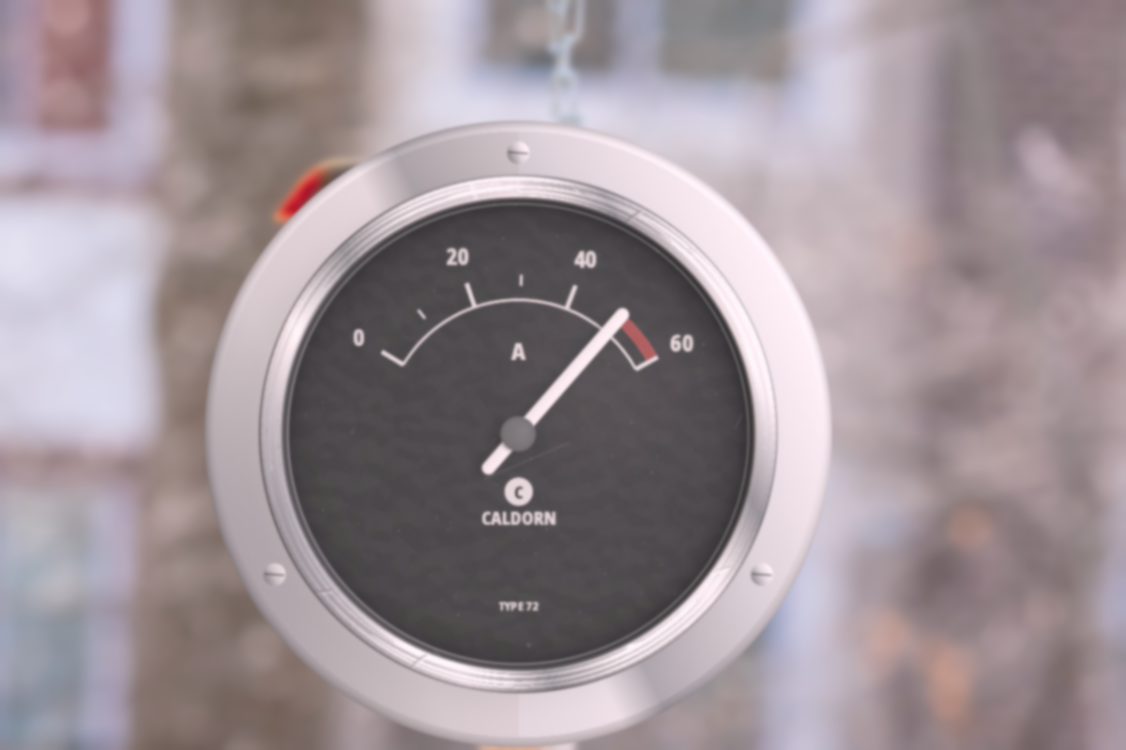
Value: 50 A
